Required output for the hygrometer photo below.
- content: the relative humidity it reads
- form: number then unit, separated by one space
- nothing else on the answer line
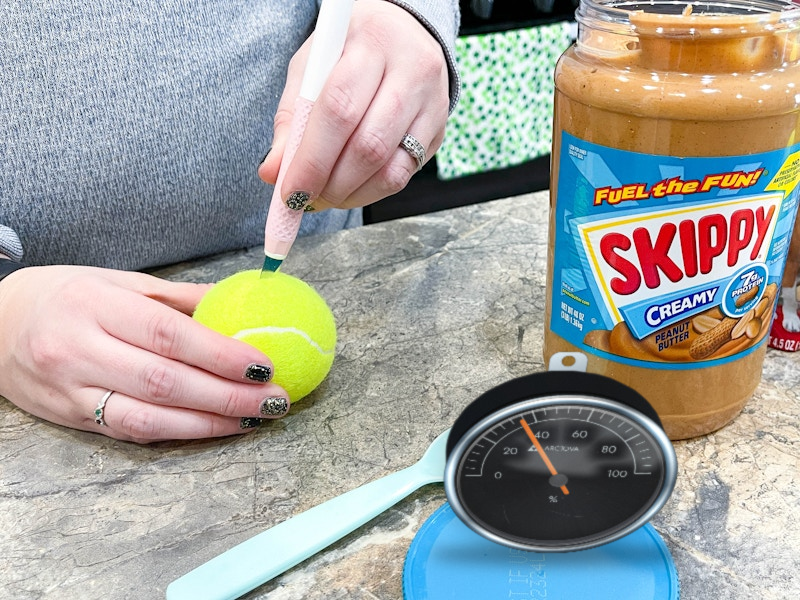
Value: 36 %
